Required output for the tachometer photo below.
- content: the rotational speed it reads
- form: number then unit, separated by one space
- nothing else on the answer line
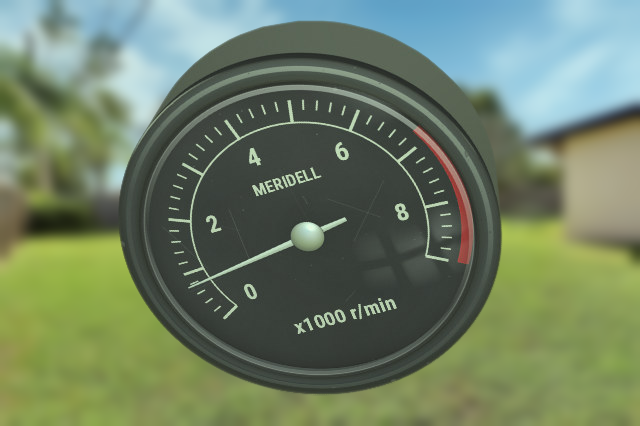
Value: 800 rpm
